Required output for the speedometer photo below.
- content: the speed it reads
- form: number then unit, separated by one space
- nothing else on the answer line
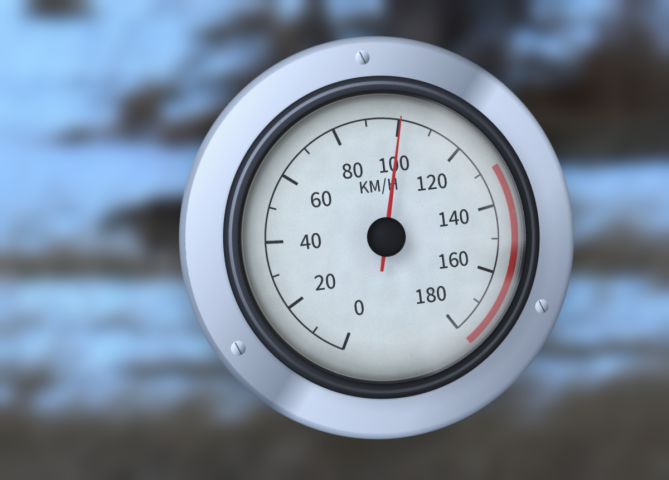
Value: 100 km/h
